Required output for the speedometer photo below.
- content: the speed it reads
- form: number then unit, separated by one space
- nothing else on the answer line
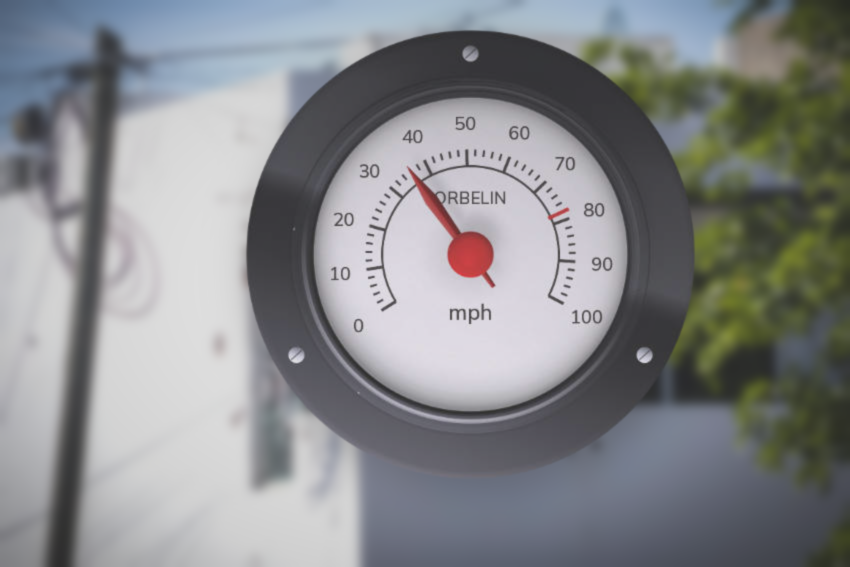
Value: 36 mph
